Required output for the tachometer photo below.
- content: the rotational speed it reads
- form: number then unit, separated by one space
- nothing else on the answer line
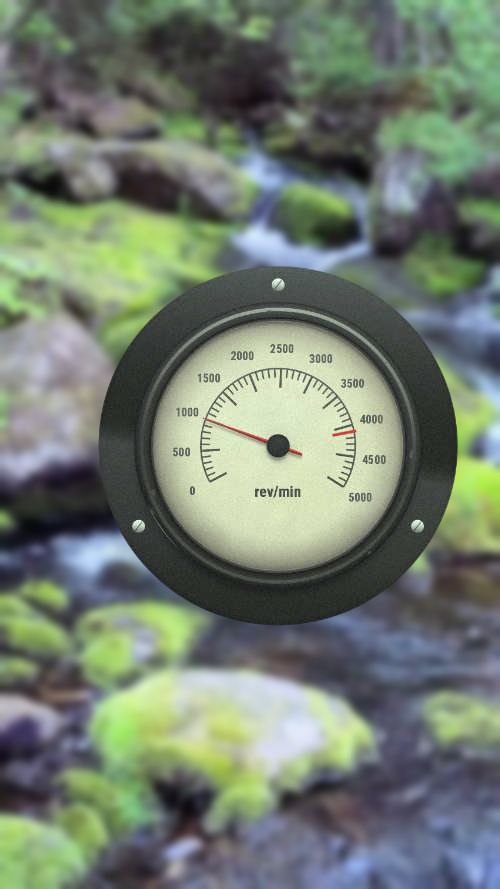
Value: 1000 rpm
